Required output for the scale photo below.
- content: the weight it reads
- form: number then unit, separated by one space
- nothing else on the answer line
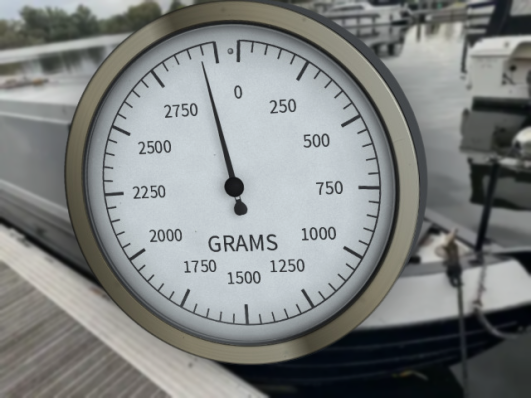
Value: 2950 g
